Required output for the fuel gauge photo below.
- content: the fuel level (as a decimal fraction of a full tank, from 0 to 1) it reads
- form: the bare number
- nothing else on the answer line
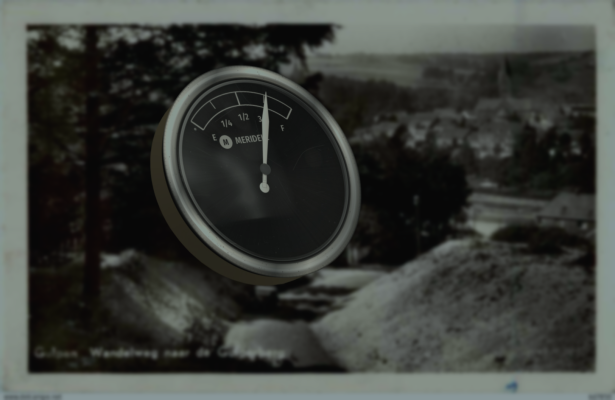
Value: 0.75
